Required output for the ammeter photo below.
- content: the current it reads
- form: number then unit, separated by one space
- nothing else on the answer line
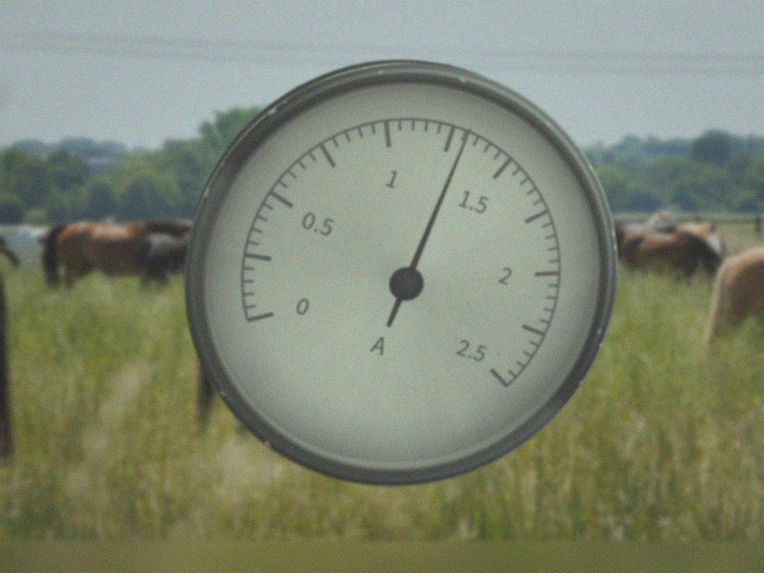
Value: 1.3 A
